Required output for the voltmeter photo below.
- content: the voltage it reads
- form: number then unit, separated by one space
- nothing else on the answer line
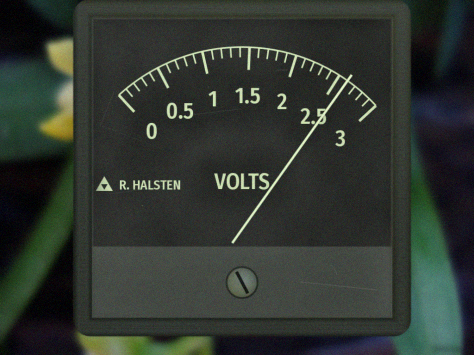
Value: 2.6 V
